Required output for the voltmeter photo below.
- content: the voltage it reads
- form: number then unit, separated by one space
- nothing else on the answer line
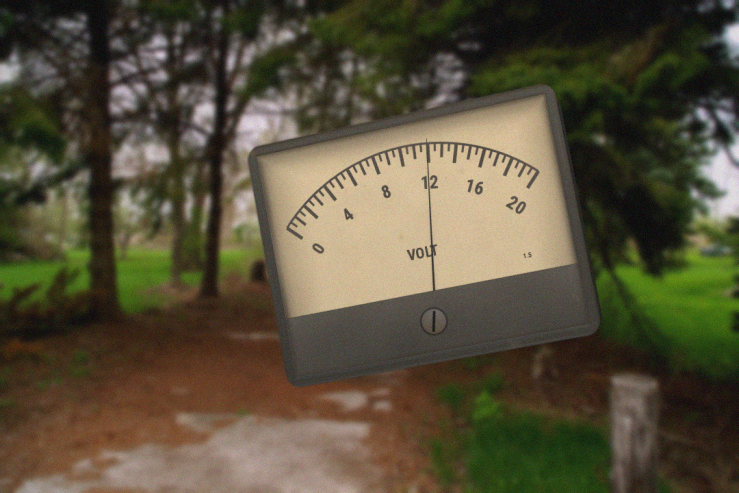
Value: 12 V
